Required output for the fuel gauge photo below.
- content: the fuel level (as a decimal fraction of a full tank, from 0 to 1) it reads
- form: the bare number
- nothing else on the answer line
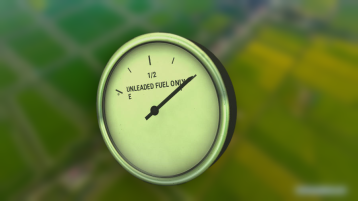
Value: 1
